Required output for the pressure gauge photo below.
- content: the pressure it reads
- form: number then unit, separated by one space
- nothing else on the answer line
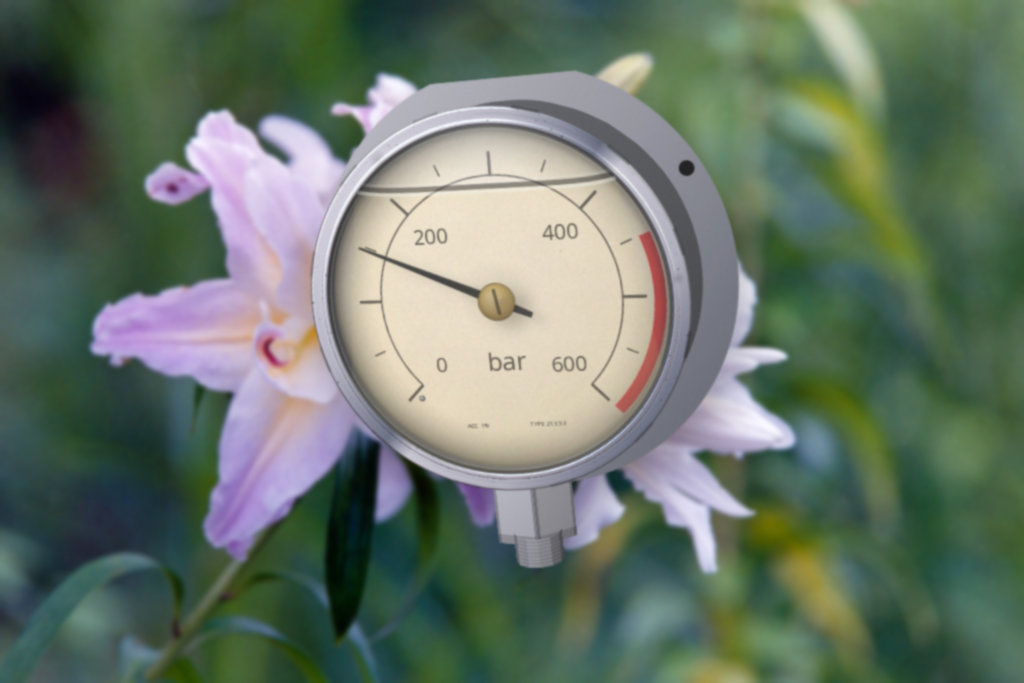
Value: 150 bar
